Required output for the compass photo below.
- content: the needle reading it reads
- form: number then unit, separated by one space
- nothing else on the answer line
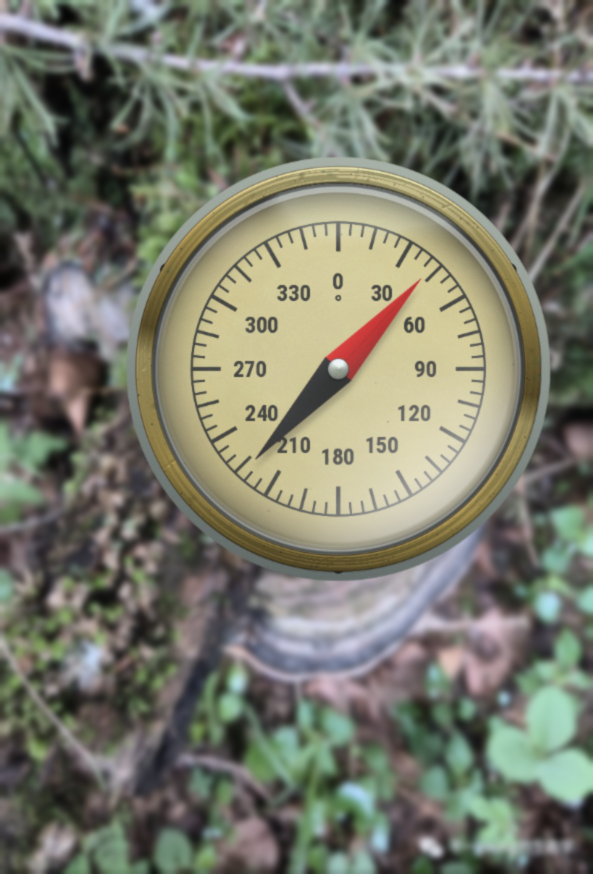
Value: 42.5 °
